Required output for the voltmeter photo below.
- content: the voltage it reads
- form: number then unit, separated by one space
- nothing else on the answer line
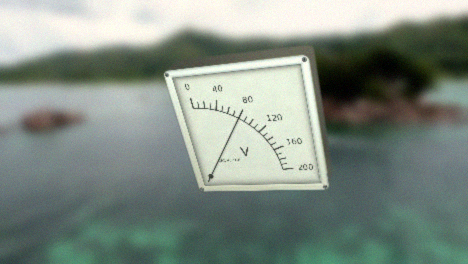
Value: 80 V
